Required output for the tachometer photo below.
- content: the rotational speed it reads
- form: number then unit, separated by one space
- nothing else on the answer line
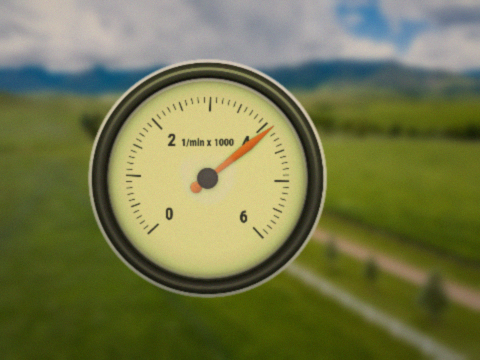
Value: 4100 rpm
